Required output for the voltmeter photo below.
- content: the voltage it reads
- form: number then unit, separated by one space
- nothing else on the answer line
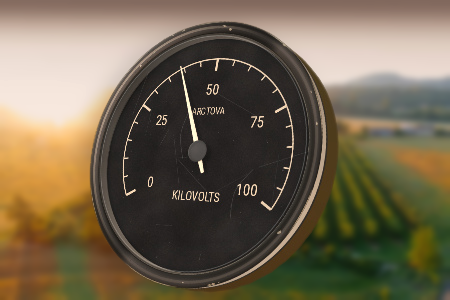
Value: 40 kV
